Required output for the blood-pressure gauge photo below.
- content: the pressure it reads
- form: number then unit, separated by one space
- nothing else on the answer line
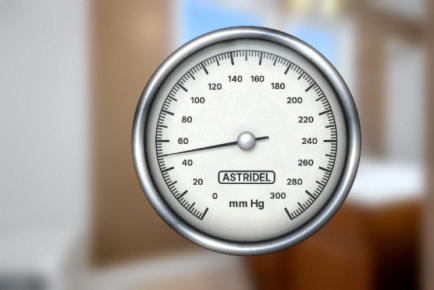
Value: 50 mmHg
